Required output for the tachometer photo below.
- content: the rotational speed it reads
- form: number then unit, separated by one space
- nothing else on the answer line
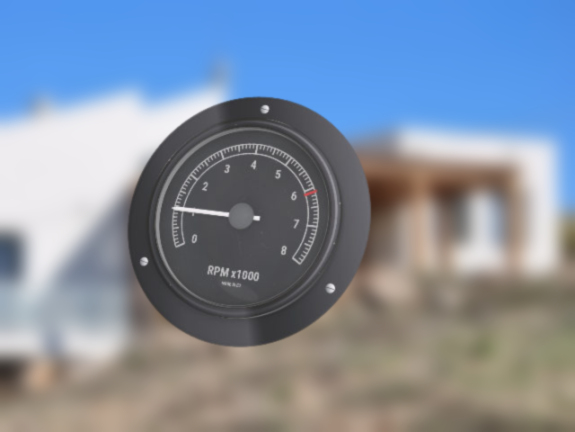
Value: 1000 rpm
